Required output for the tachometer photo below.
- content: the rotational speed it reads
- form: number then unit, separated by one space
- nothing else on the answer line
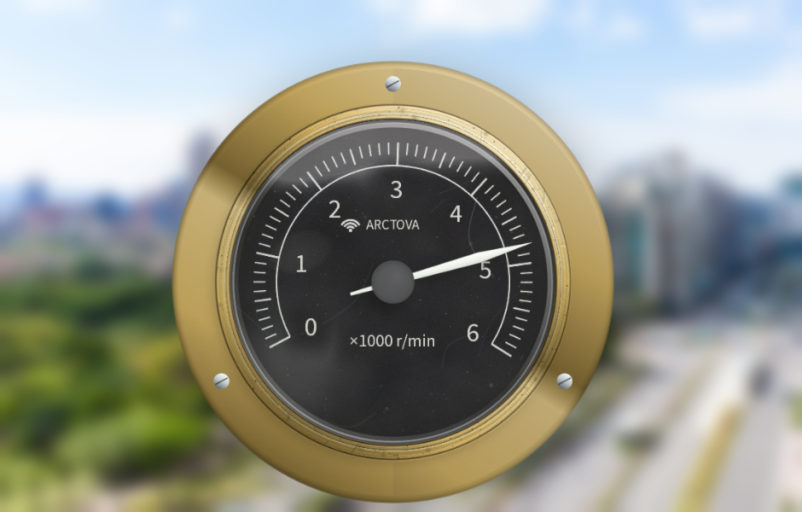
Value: 4800 rpm
